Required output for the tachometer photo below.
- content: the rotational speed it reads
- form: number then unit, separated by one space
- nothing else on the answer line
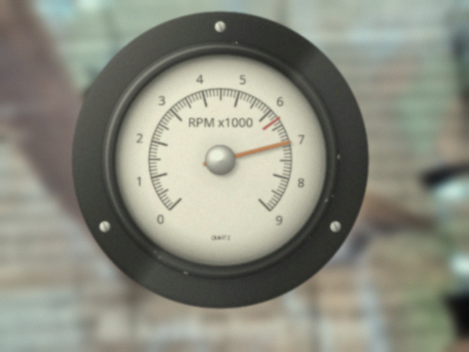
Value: 7000 rpm
